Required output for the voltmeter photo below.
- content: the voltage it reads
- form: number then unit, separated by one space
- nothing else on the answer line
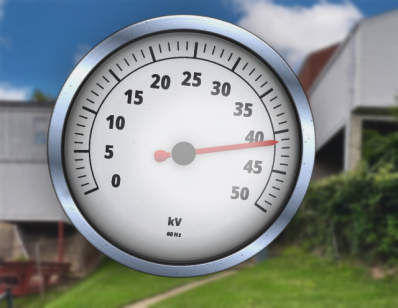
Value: 41 kV
